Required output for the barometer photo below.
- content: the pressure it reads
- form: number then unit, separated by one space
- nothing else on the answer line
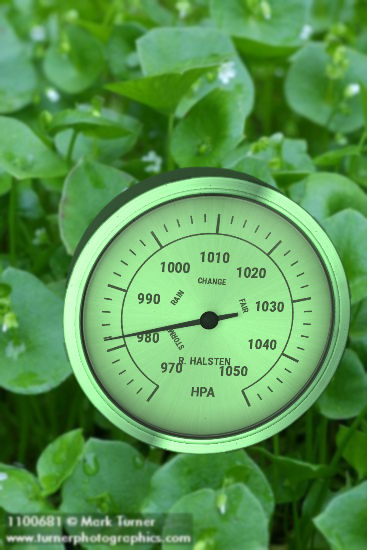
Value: 982 hPa
